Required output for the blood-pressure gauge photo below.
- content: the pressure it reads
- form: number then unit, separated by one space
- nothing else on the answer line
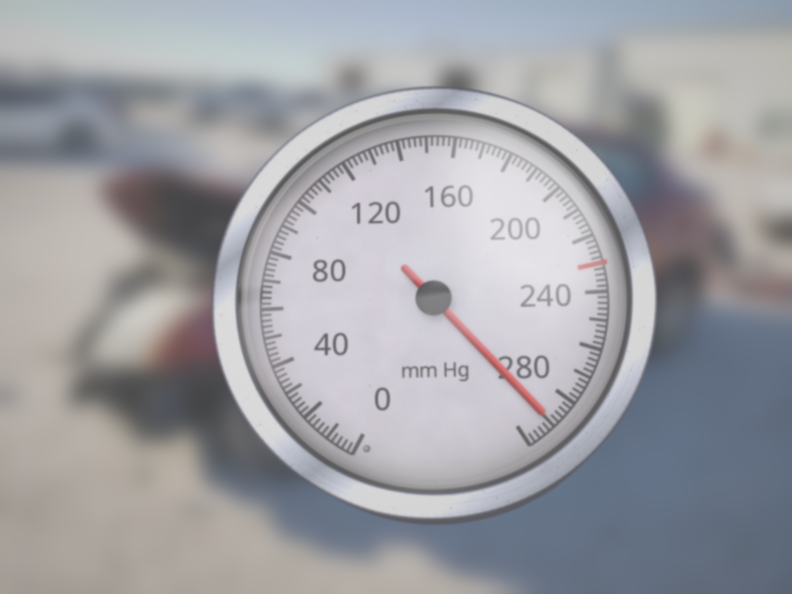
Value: 290 mmHg
